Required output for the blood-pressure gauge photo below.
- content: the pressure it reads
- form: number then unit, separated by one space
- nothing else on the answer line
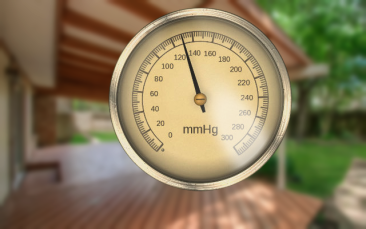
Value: 130 mmHg
